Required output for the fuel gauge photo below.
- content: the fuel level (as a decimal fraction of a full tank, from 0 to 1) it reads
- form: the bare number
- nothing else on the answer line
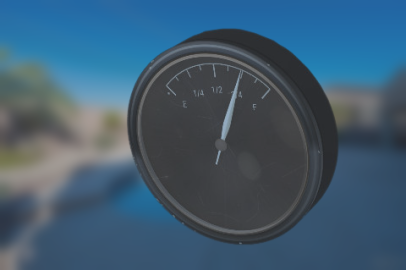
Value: 0.75
